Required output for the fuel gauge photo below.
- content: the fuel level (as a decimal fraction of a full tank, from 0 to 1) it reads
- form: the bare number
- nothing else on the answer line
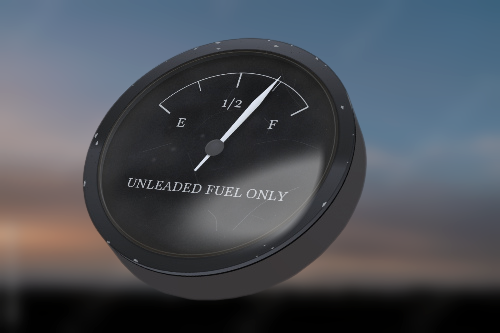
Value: 0.75
